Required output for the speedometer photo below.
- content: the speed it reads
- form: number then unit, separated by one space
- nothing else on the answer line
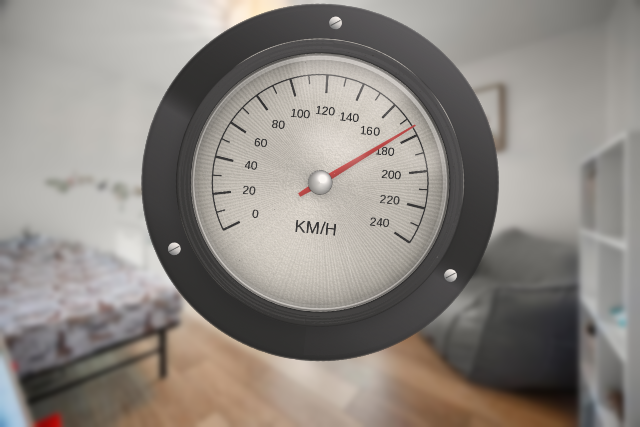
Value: 175 km/h
